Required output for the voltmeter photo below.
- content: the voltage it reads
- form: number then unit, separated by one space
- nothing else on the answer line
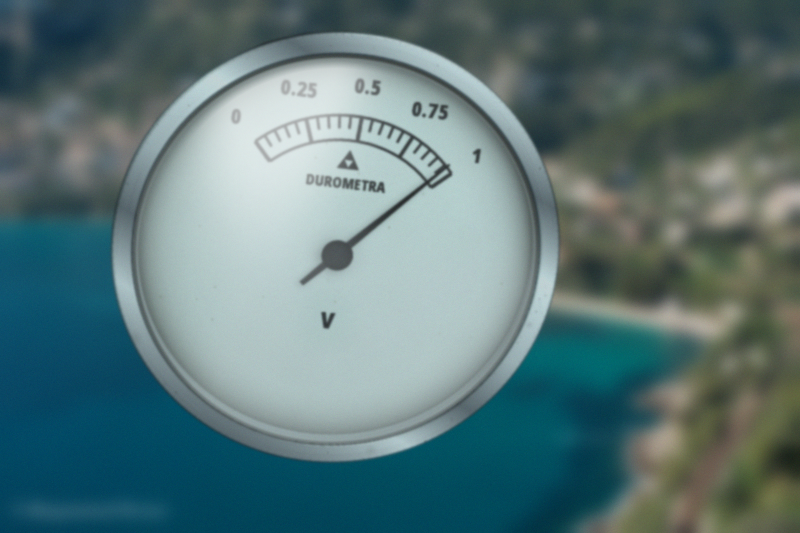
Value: 0.95 V
